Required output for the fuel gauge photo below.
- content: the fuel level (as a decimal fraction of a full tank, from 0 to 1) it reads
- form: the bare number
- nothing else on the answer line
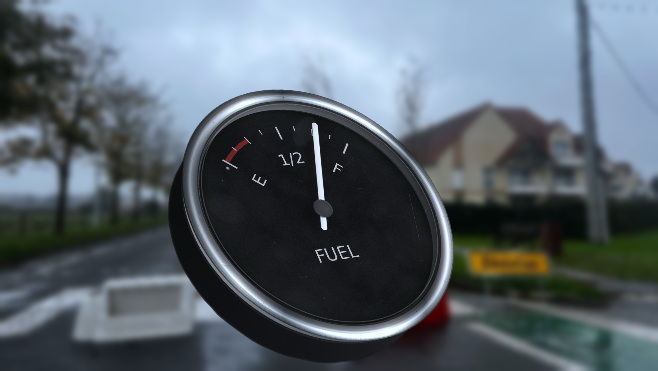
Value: 0.75
